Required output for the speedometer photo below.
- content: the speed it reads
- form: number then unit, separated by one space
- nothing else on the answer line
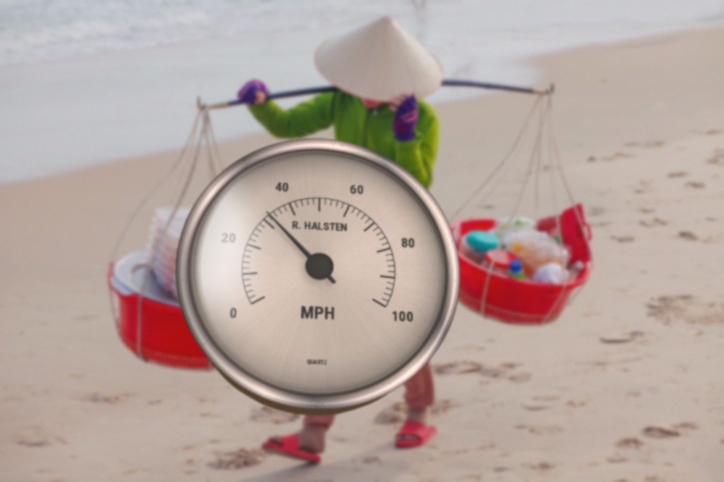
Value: 32 mph
